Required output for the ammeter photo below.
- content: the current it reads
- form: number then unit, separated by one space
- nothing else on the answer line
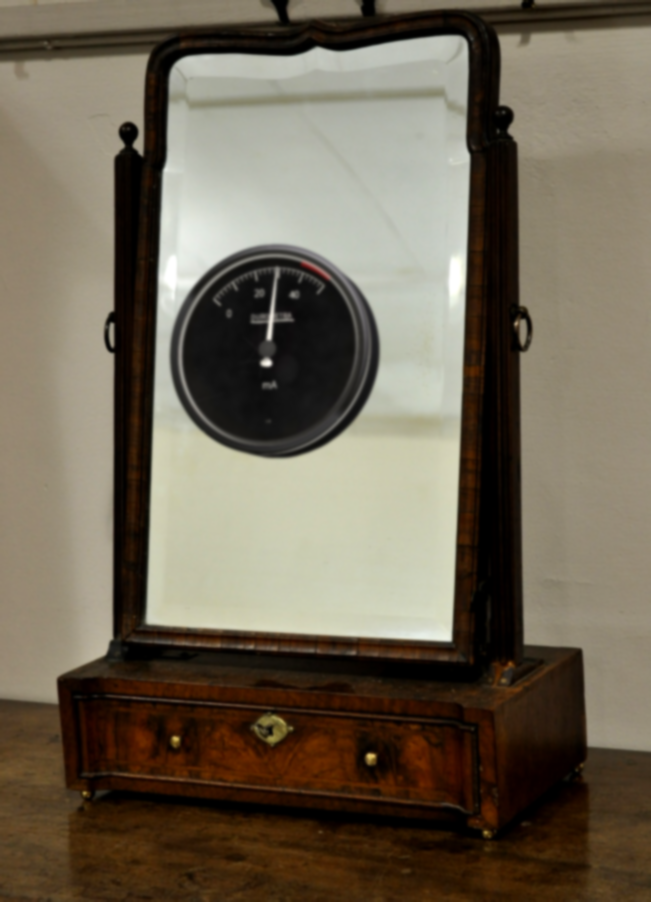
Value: 30 mA
